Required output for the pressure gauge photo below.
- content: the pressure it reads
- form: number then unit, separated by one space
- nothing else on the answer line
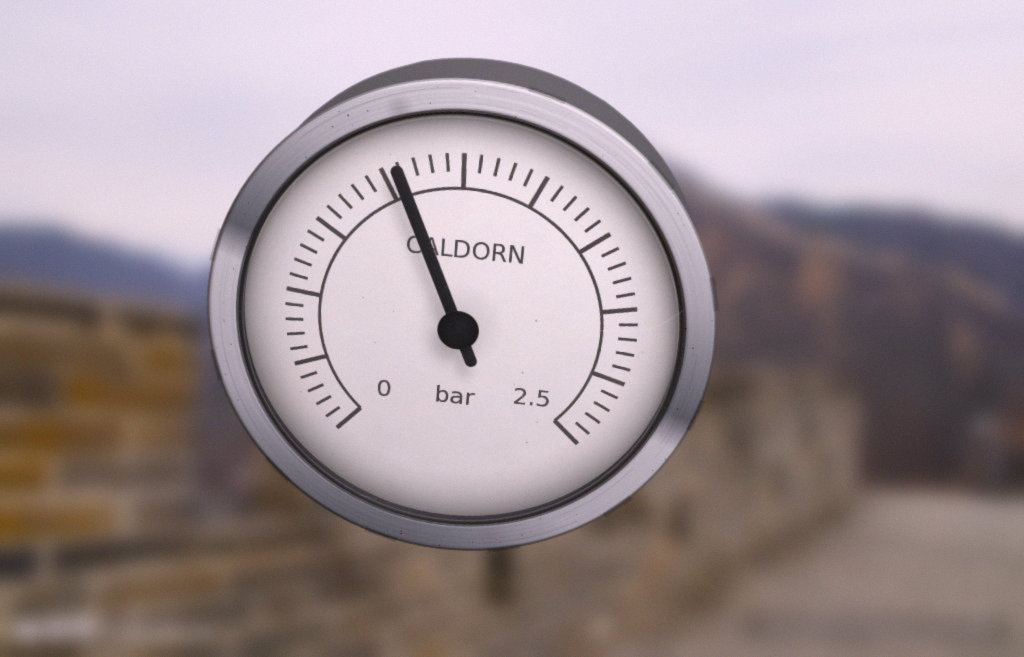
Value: 1.05 bar
